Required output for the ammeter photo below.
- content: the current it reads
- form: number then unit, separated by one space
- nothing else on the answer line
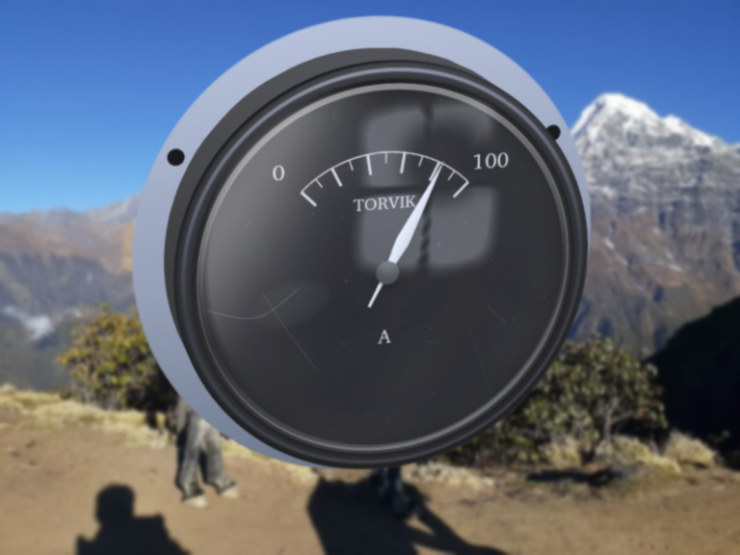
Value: 80 A
